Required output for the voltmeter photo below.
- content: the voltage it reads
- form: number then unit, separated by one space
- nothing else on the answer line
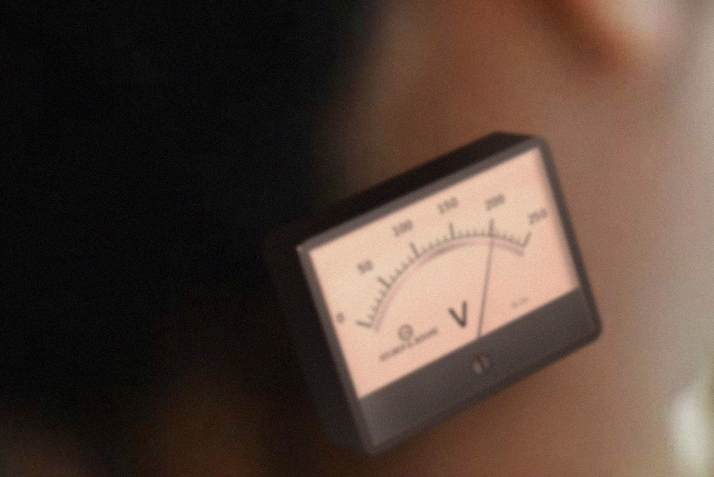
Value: 200 V
